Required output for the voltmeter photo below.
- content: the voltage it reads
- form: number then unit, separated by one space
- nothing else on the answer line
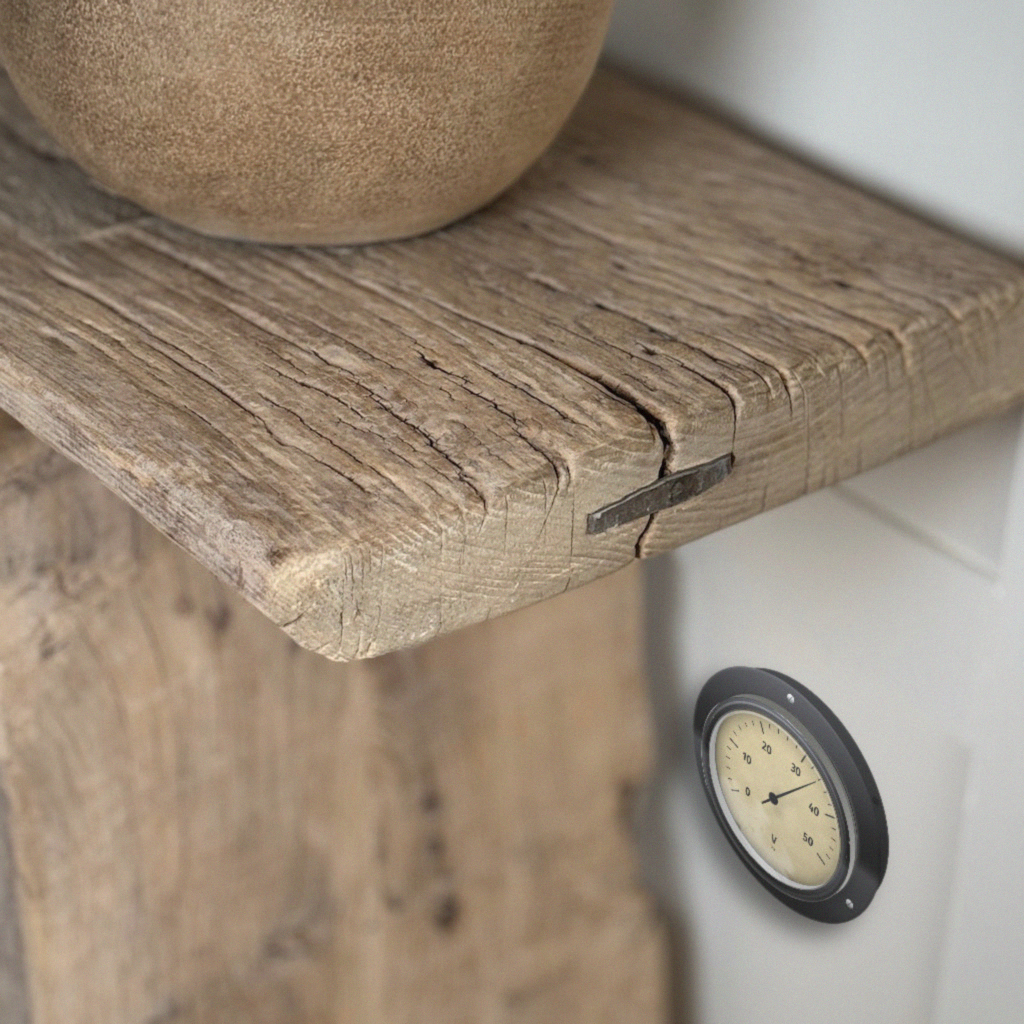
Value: 34 V
